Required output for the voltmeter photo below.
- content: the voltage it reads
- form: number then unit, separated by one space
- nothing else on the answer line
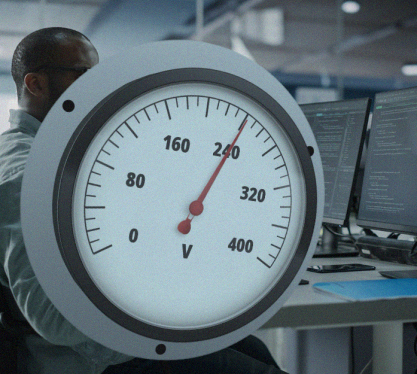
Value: 240 V
